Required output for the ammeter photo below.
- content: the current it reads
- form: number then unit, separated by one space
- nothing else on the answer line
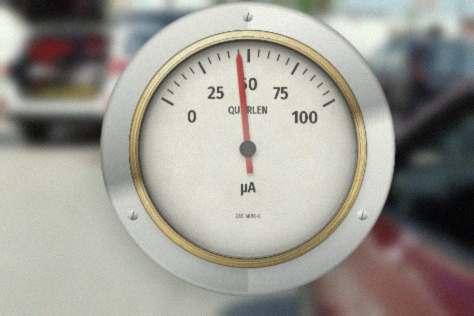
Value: 45 µA
